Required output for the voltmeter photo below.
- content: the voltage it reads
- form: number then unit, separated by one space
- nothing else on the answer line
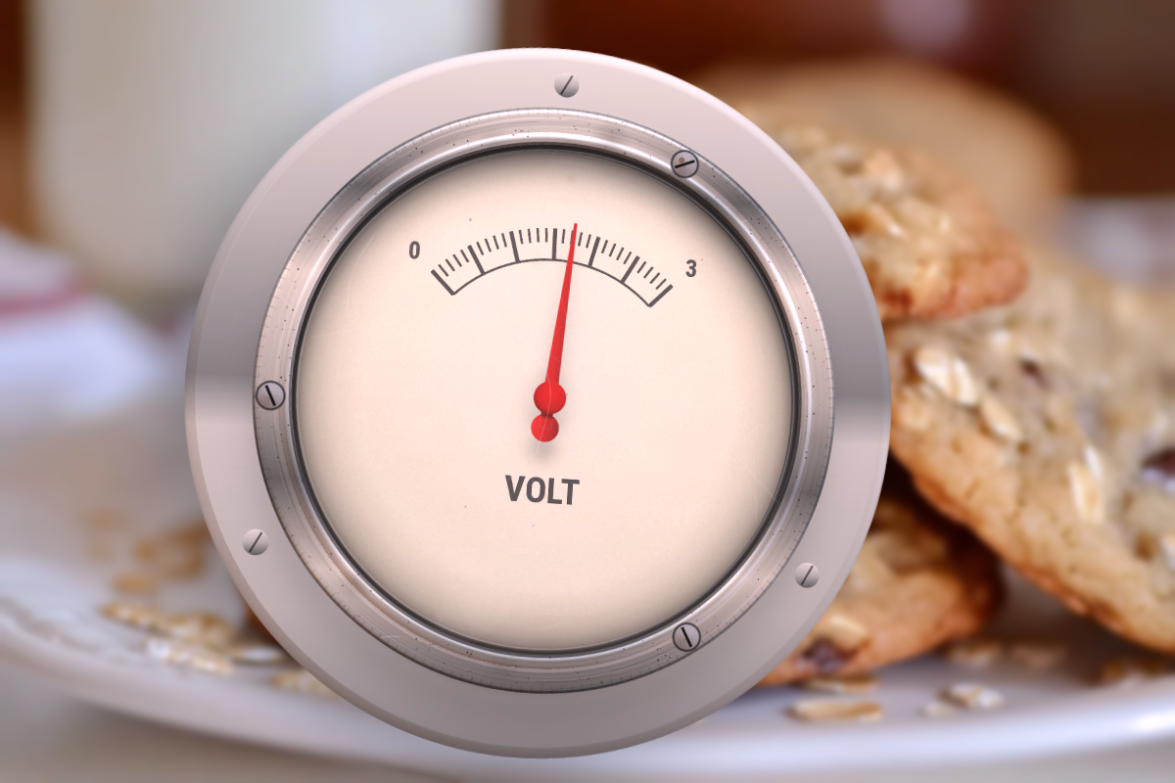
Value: 1.7 V
